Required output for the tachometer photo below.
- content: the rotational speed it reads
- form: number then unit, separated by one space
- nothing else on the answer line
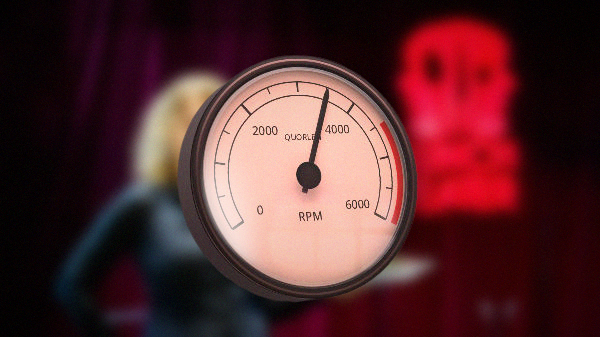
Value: 3500 rpm
